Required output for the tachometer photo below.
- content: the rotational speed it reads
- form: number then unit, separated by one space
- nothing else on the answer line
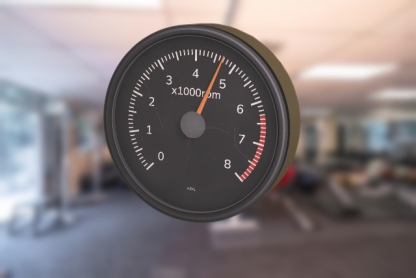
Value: 4700 rpm
